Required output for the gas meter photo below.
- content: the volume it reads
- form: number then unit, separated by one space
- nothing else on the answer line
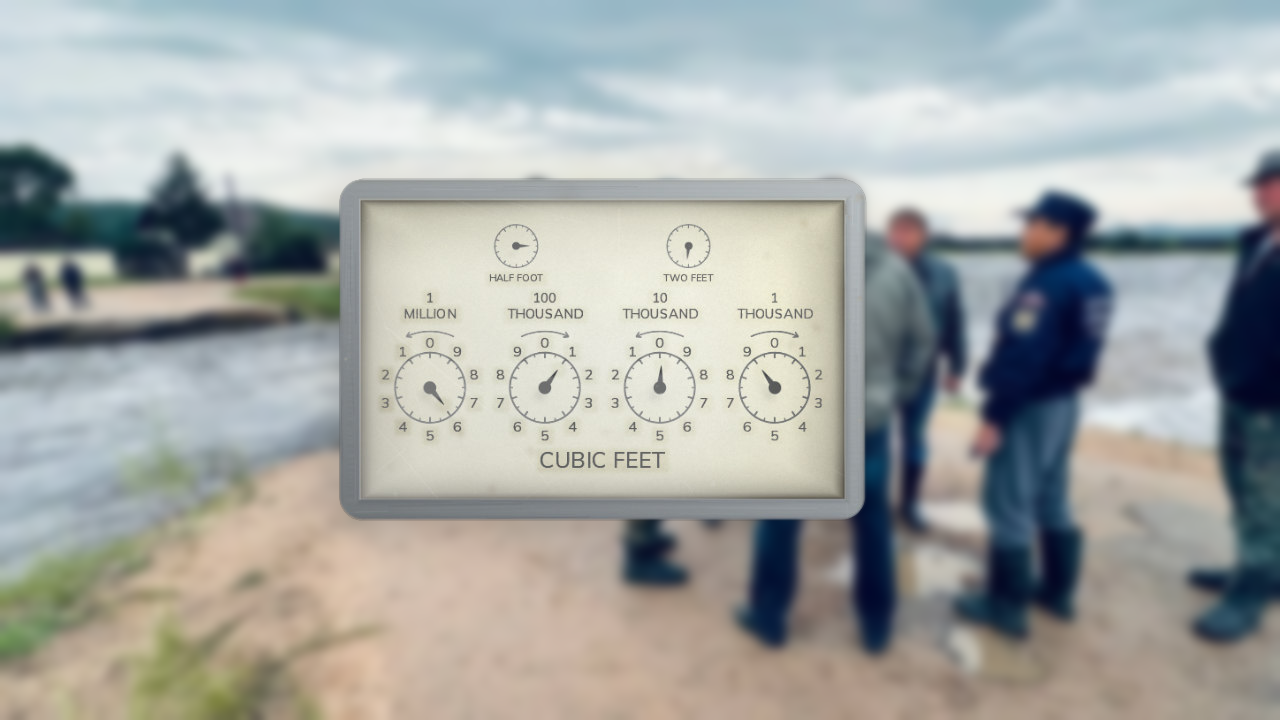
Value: 609900 ft³
